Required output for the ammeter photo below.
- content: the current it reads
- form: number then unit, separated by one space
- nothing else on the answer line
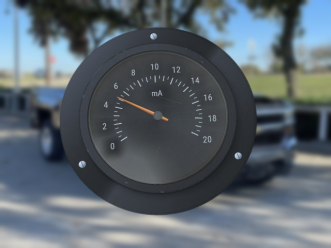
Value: 5 mA
